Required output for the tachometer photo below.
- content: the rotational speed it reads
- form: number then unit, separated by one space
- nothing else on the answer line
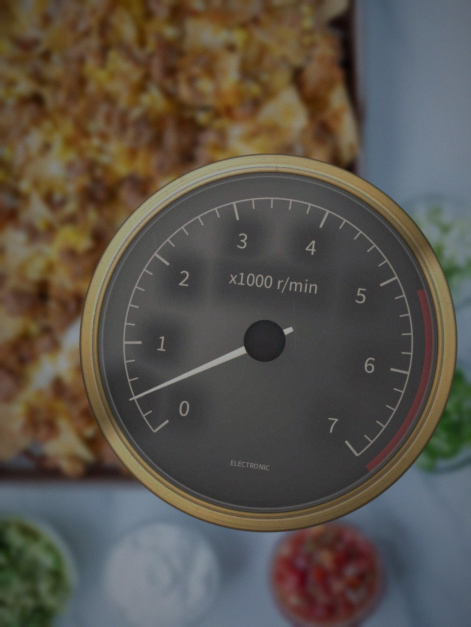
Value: 400 rpm
